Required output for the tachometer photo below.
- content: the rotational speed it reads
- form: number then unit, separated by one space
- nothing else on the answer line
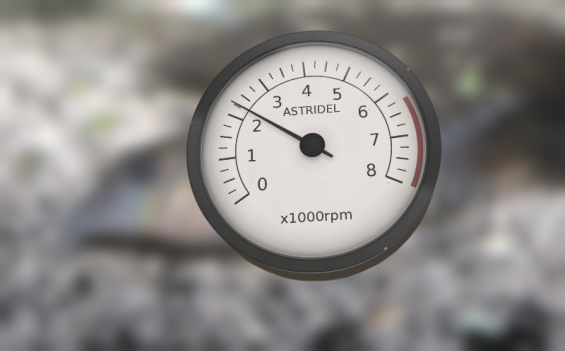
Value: 2250 rpm
